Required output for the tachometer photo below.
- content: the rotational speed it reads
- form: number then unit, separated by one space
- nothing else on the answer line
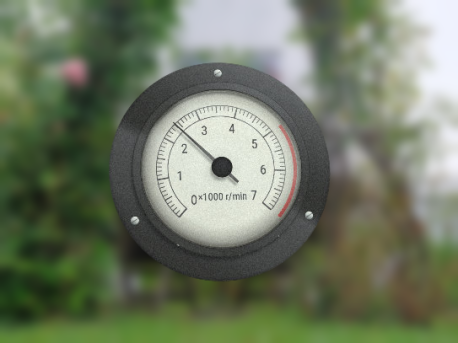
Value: 2400 rpm
